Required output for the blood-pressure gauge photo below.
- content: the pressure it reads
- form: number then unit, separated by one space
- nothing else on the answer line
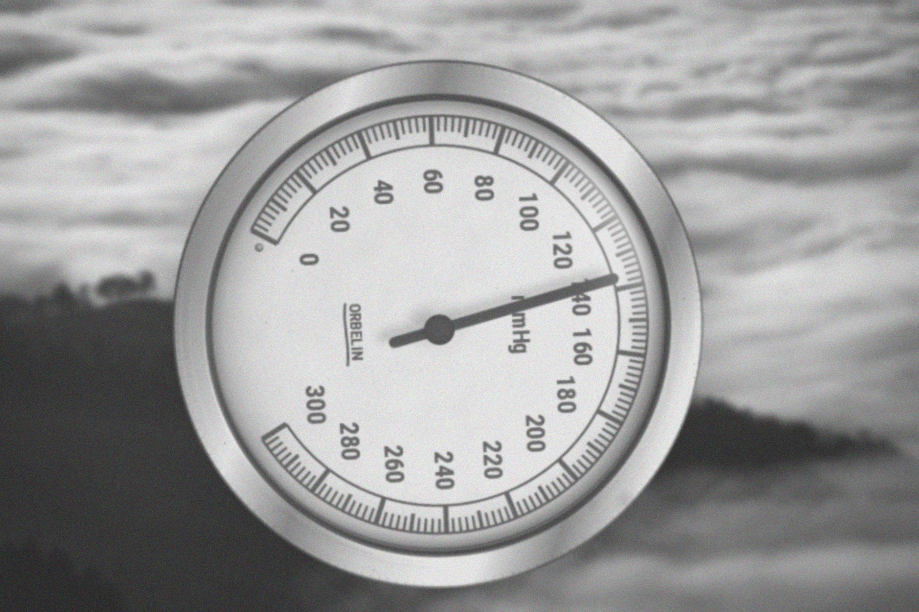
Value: 136 mmHg
